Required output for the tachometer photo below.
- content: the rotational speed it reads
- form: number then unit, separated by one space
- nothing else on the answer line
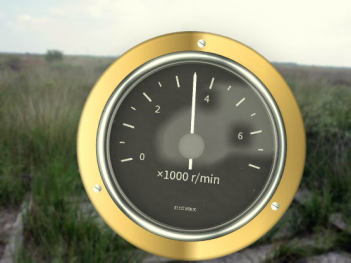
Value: 3500 rpm
